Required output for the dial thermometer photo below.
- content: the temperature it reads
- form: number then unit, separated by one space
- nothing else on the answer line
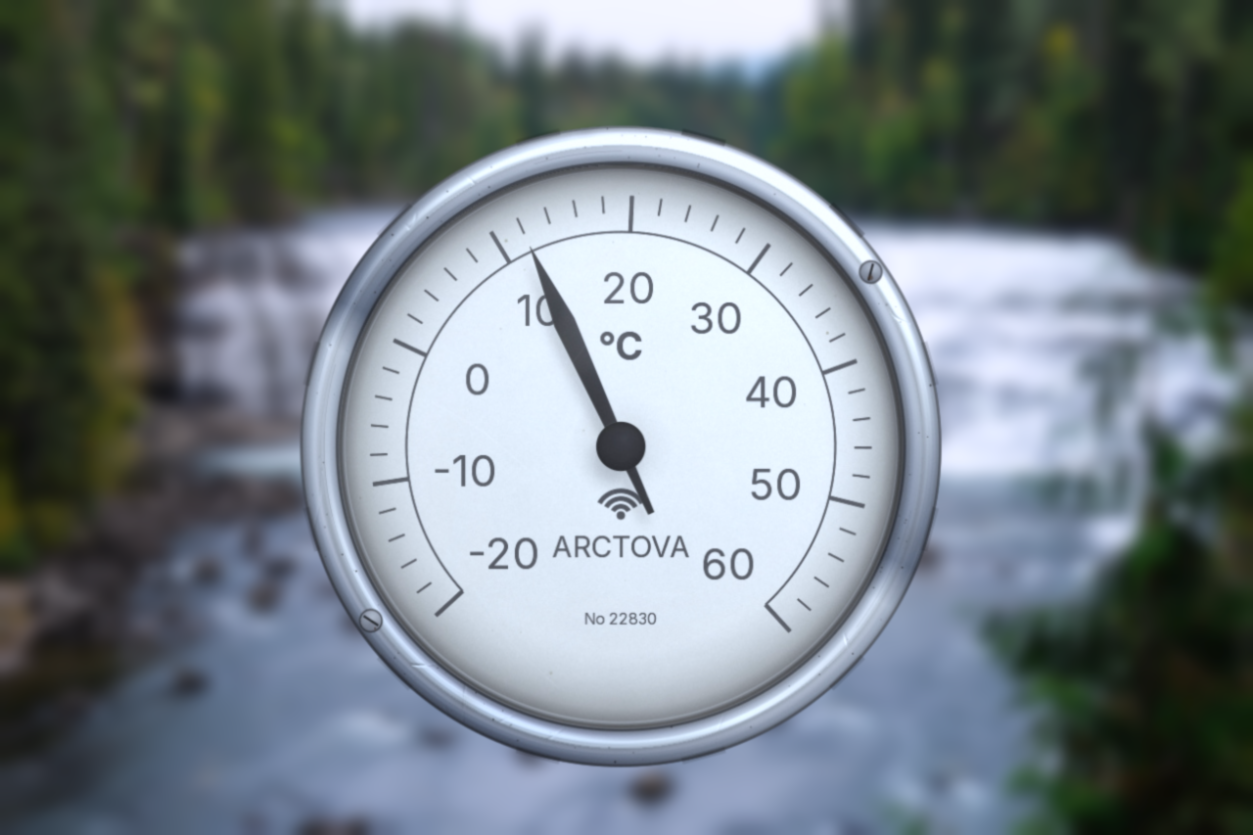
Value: 12 °C
